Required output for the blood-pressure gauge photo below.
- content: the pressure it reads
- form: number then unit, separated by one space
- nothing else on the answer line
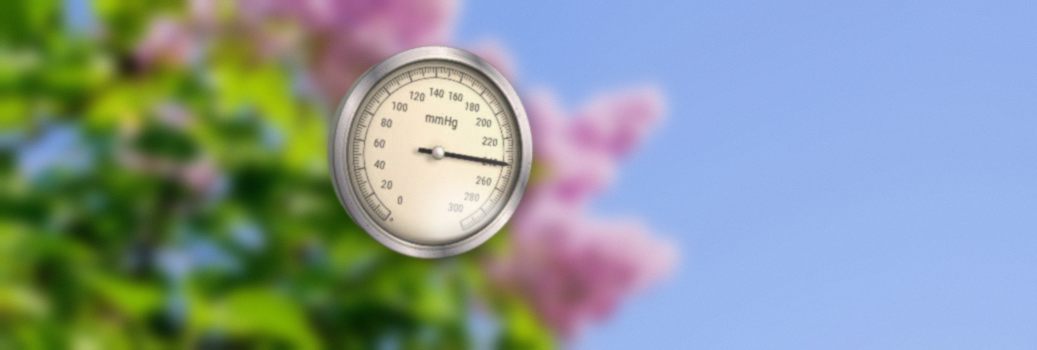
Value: 240 mmHg
